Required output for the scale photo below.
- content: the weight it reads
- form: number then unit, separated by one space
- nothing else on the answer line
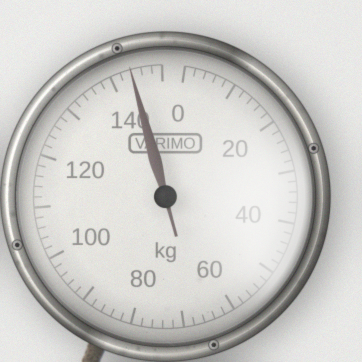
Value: 144 kg
